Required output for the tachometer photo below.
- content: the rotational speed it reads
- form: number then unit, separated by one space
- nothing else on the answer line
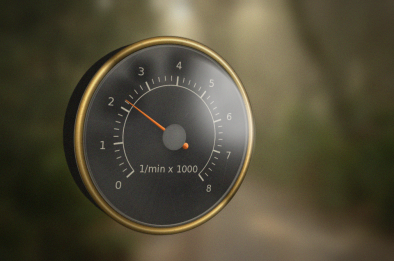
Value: 2200 rpm
